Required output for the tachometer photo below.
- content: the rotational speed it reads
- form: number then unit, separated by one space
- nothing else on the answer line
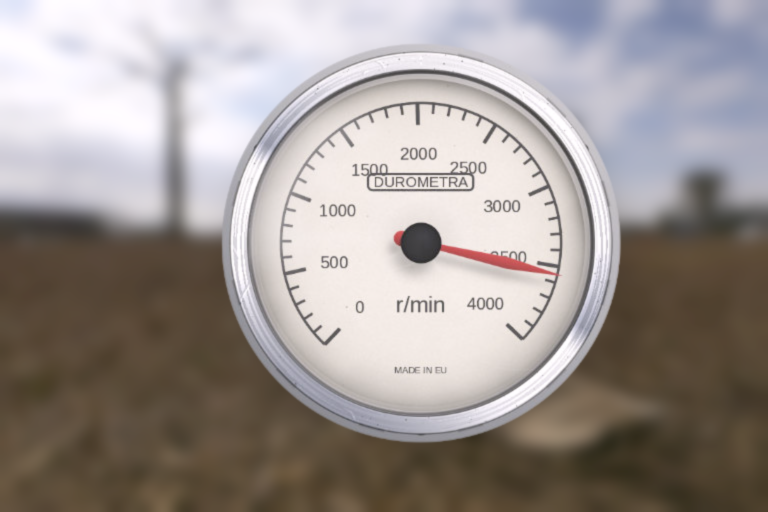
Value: 3550 rpm
